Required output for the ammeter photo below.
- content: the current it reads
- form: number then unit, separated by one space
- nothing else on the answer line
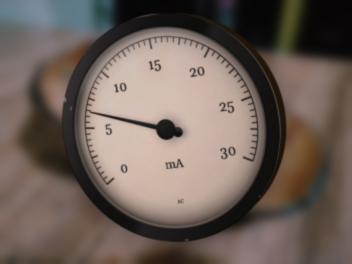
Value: 6.5 mA
